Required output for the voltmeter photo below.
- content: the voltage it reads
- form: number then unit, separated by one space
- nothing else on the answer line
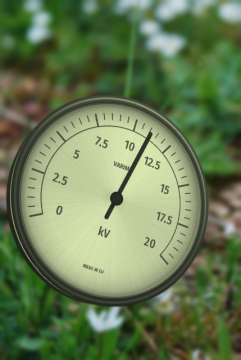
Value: 11 kV
